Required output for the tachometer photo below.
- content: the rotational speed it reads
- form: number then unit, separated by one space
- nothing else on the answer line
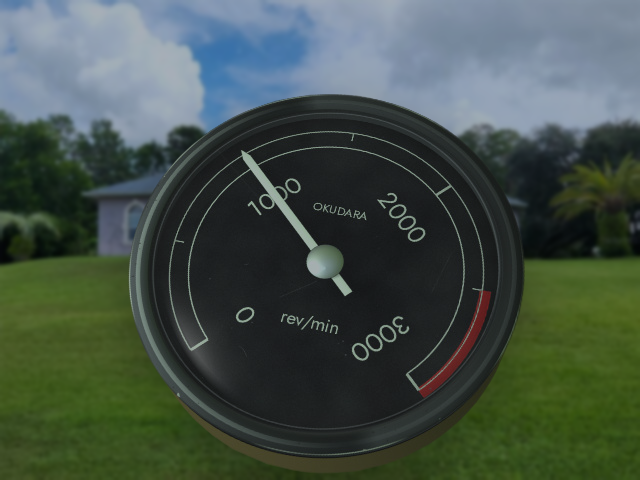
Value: 1000 rpm
